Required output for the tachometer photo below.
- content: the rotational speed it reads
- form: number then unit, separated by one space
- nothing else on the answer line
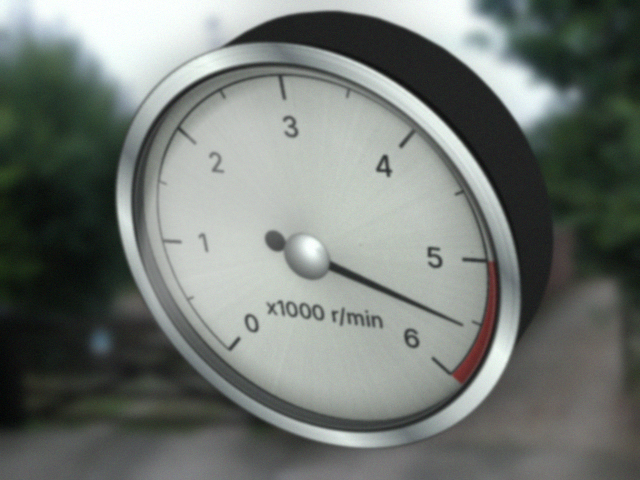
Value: 5500 rpm
